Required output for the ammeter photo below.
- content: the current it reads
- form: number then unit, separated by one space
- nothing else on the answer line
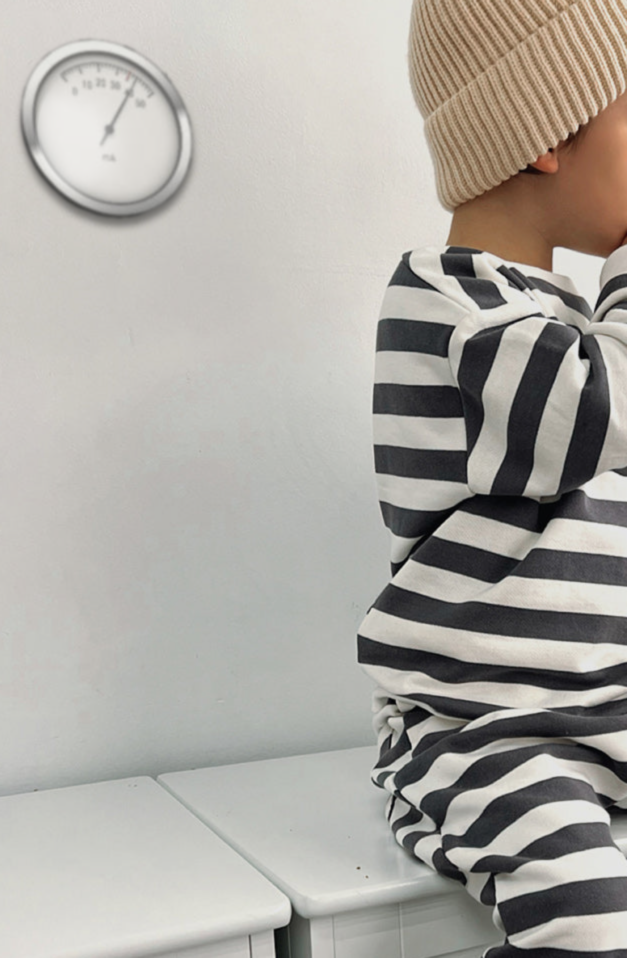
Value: 40 mA
